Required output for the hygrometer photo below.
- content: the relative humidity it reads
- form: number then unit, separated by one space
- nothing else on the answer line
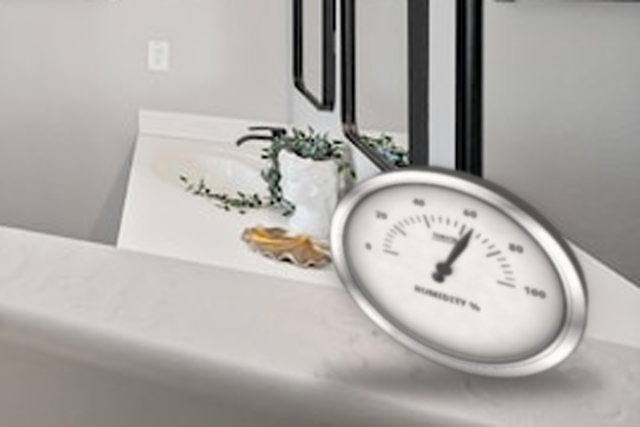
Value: 64 %
